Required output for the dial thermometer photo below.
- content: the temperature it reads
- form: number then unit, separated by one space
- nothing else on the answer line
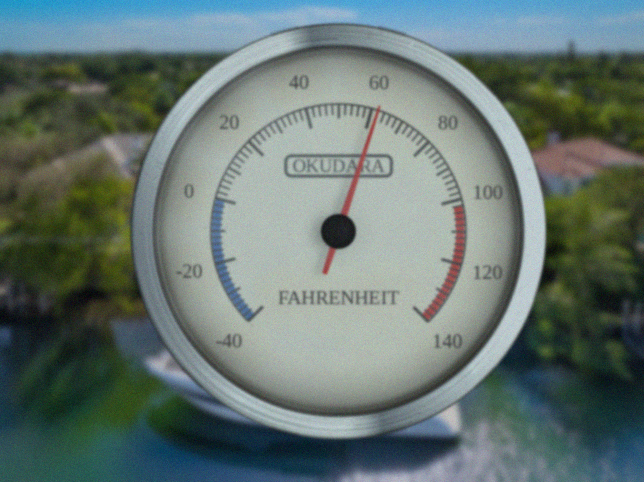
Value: 62 °F
